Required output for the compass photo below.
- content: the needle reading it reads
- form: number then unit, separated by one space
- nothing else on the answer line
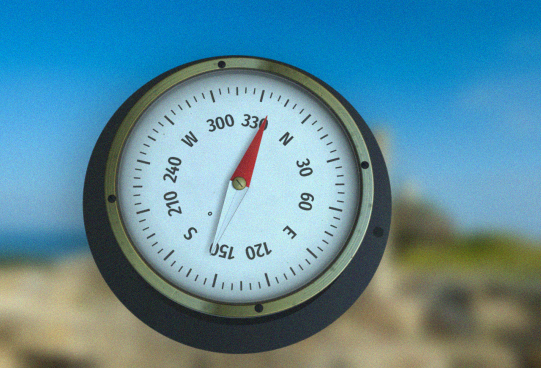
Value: 337.5 °
